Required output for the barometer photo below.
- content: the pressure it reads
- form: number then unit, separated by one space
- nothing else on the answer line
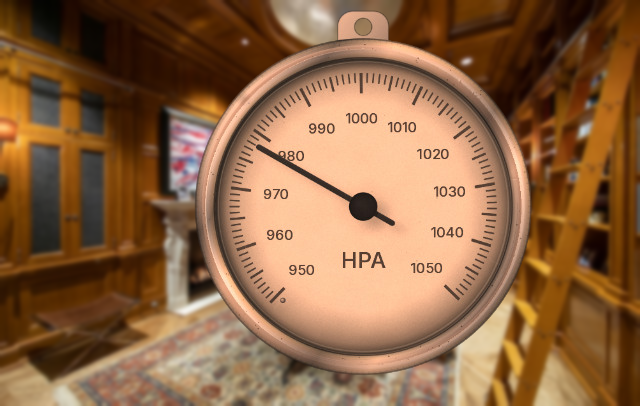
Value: 978 hPa
